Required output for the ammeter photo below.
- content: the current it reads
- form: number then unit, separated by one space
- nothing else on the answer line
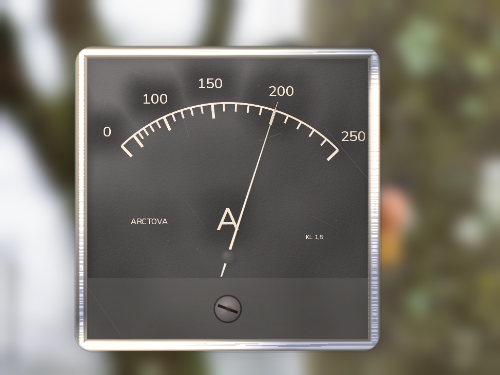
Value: 200 A
